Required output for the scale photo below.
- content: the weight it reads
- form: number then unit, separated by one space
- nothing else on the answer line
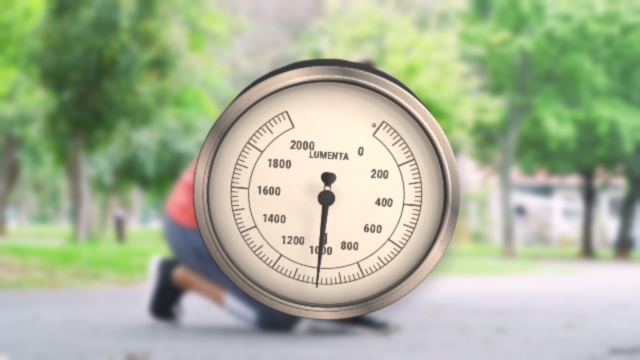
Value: 1000 g
